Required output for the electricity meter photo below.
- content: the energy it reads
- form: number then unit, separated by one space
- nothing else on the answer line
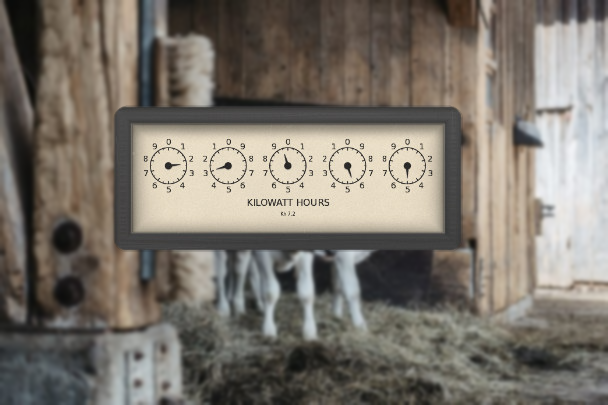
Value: 22955 kWh
